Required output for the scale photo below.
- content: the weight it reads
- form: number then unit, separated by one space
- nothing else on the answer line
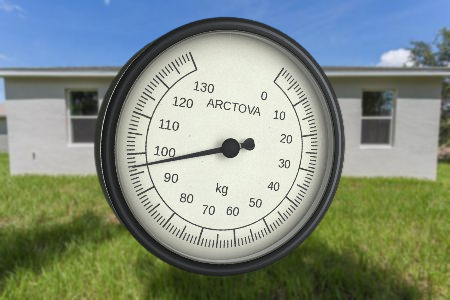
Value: 97 kg
